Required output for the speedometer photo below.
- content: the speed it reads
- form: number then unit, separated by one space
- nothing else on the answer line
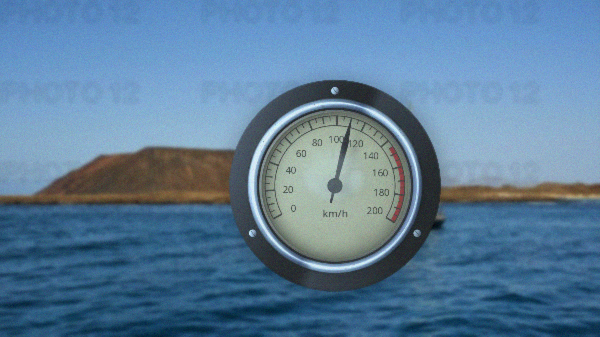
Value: 110 km/h
